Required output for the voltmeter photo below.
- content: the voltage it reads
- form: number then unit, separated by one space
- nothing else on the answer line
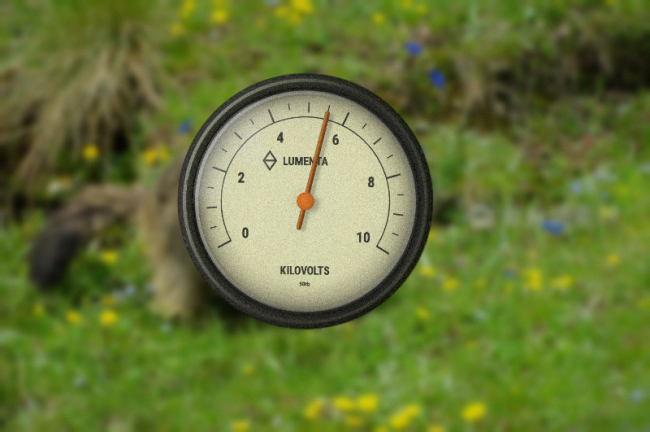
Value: 5.5 kV
